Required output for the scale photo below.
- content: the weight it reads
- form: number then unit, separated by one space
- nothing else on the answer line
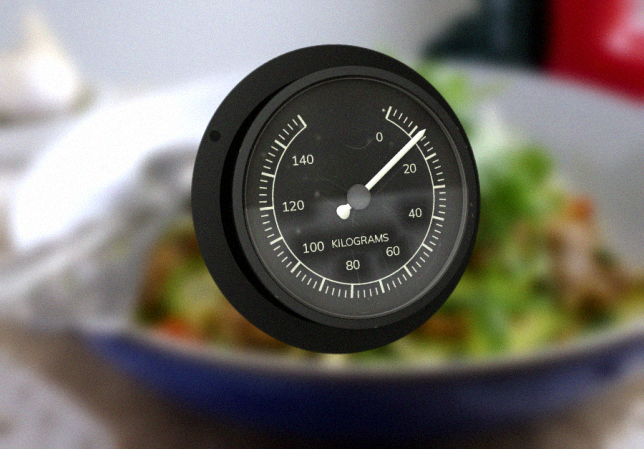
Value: 12 kg
